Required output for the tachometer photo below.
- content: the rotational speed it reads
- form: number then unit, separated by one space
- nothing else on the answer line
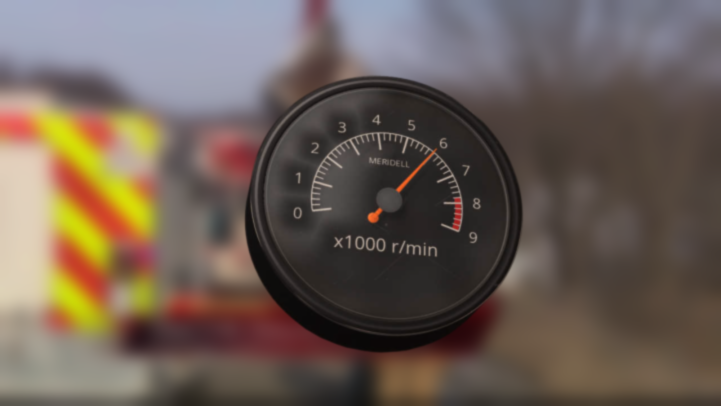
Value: 6000 rpm
